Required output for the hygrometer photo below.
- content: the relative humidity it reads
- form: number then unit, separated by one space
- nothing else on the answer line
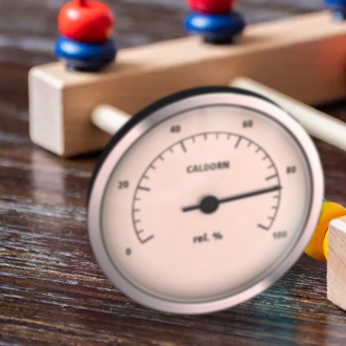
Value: 84 %
